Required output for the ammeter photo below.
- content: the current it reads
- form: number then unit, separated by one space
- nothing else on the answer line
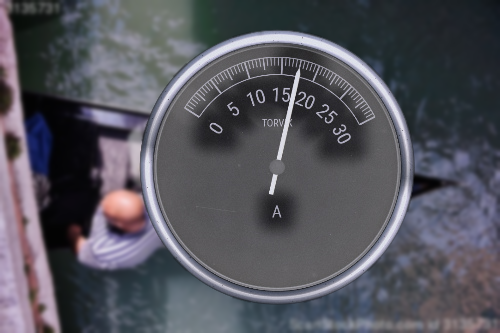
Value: 17.5 A
